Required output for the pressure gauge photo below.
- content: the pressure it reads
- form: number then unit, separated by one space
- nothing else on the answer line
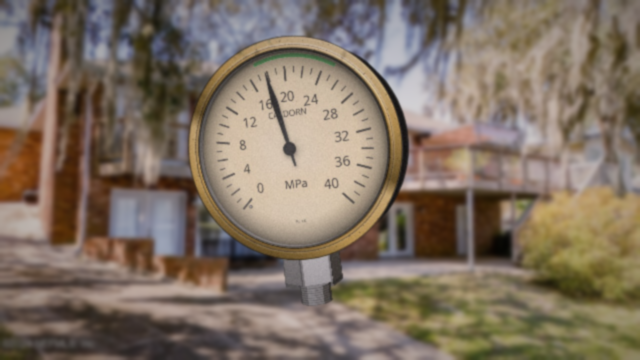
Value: 18 MPa
